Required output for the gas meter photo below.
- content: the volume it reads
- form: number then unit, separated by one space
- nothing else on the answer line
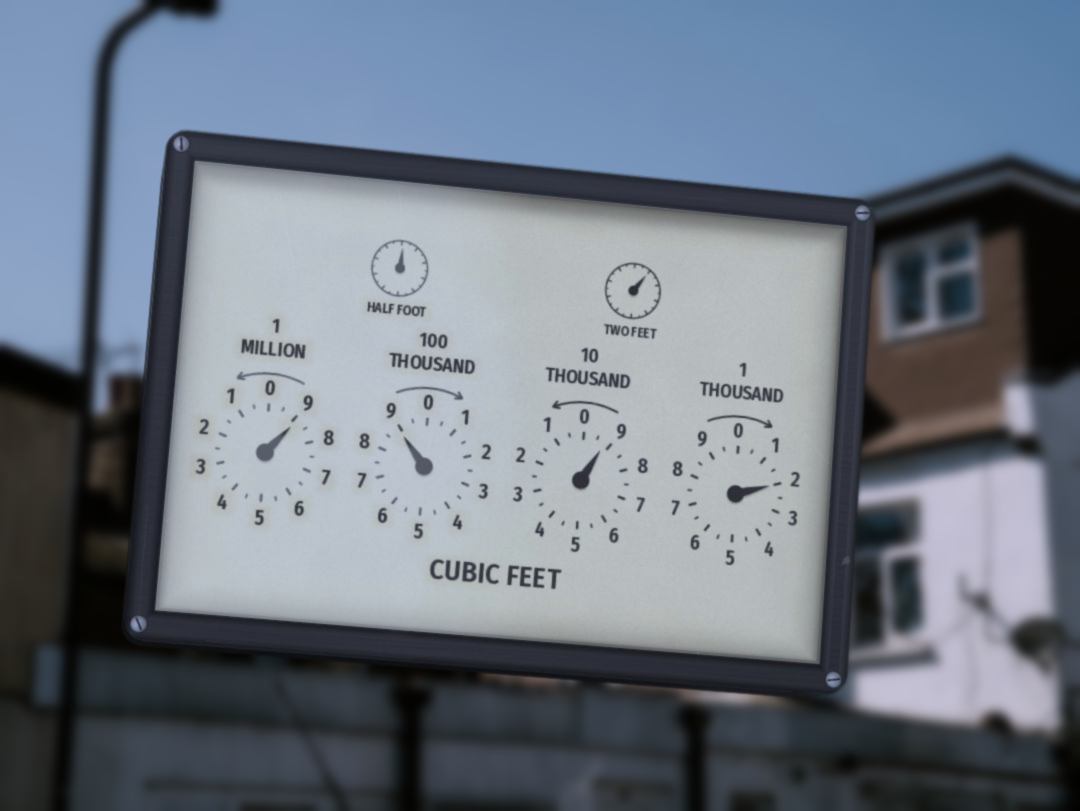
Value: 889200 ft³
